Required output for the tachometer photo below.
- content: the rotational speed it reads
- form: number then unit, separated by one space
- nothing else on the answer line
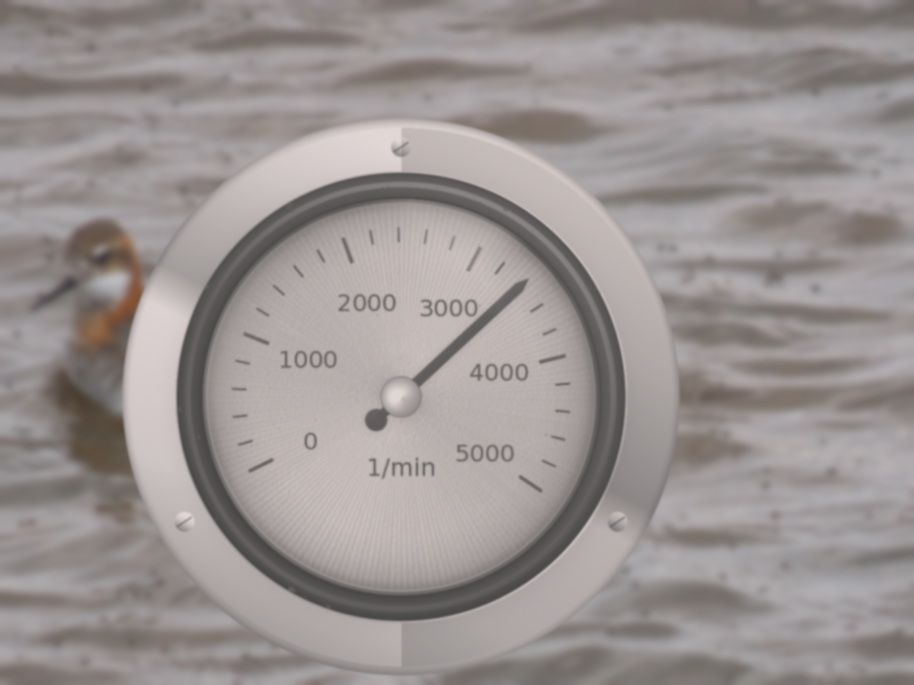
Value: 3400 rpm
